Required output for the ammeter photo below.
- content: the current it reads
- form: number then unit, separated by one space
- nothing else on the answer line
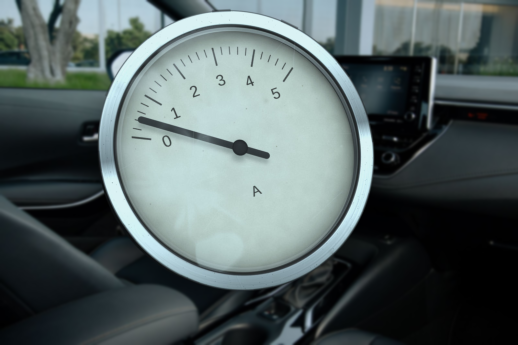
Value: 0.4 A
